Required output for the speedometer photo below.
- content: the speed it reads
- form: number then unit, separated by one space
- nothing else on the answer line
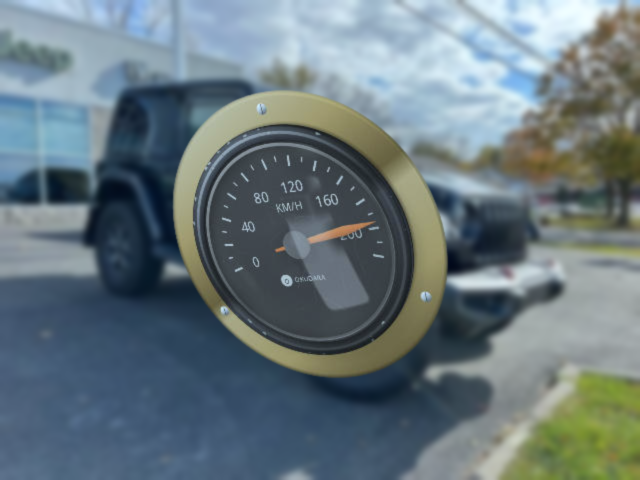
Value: 195 km/h
